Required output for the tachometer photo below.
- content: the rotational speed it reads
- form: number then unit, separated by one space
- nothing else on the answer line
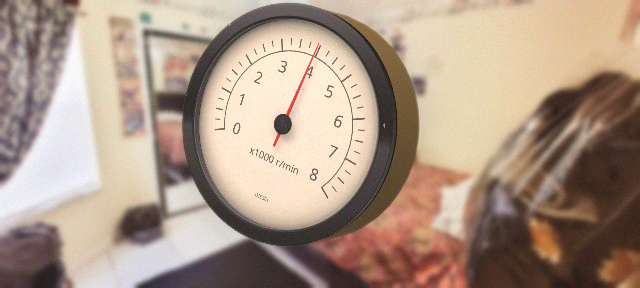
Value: 4000 rpm
